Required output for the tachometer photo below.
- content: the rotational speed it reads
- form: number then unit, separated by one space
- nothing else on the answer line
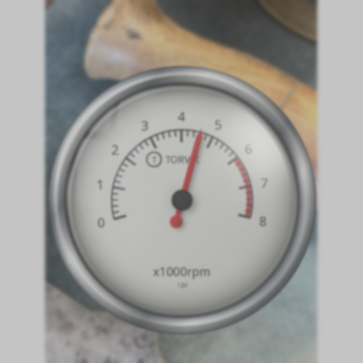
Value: 4600 rpm
